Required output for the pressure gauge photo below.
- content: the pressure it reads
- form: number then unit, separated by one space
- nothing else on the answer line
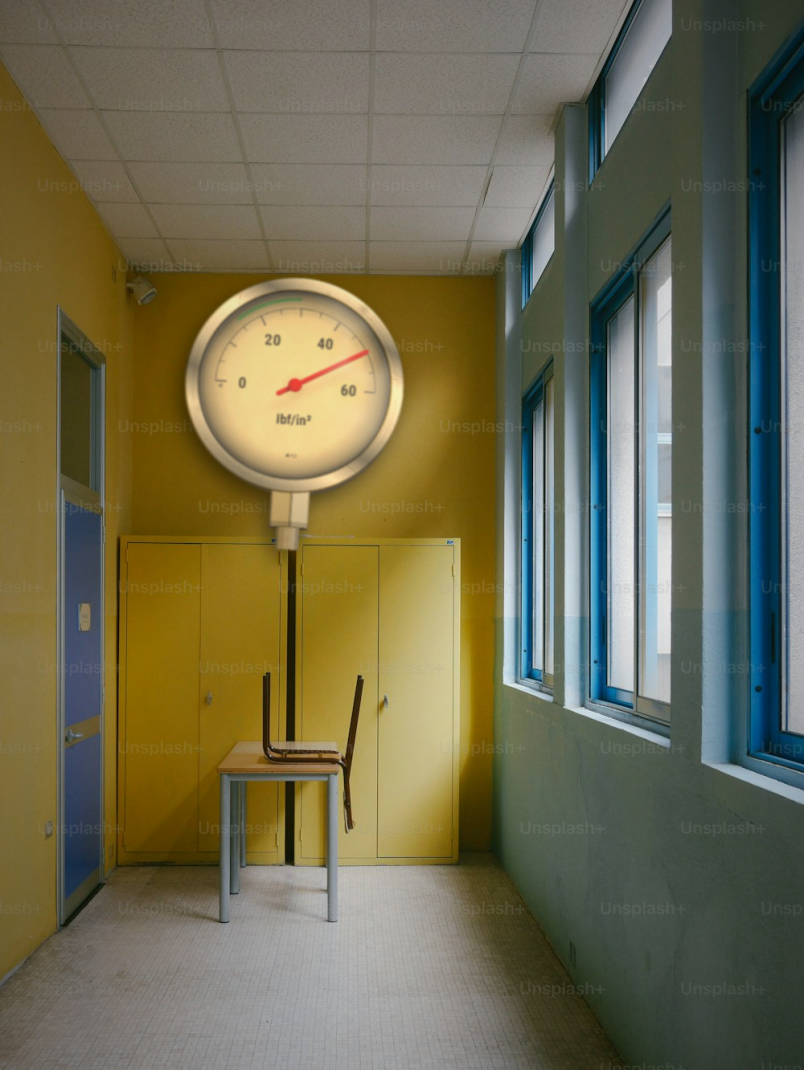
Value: 50 psi
